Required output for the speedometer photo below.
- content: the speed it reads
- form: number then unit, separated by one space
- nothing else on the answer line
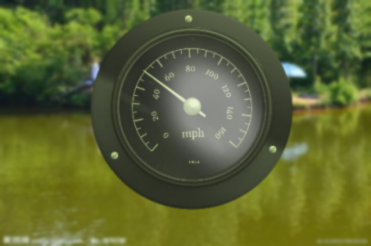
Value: 50 mph
